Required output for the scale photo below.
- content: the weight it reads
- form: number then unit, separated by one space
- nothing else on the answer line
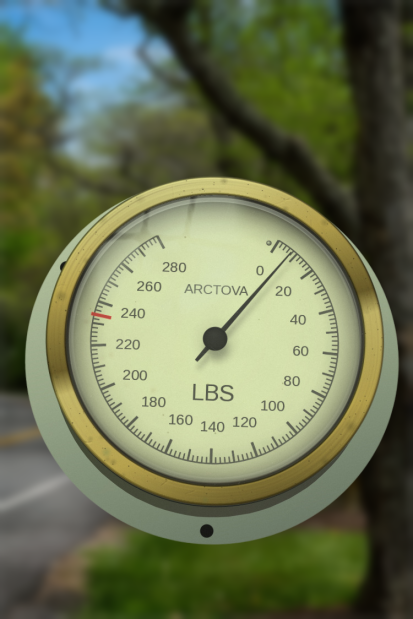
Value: 8 lb
